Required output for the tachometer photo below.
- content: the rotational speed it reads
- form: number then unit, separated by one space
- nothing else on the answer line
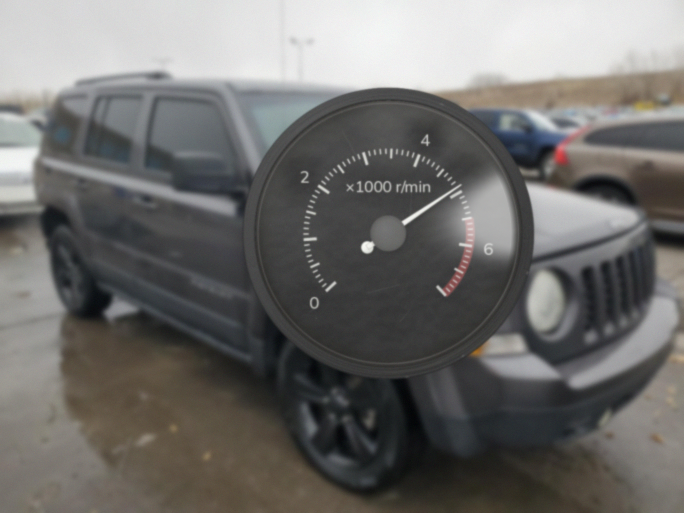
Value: 4900 rpm
